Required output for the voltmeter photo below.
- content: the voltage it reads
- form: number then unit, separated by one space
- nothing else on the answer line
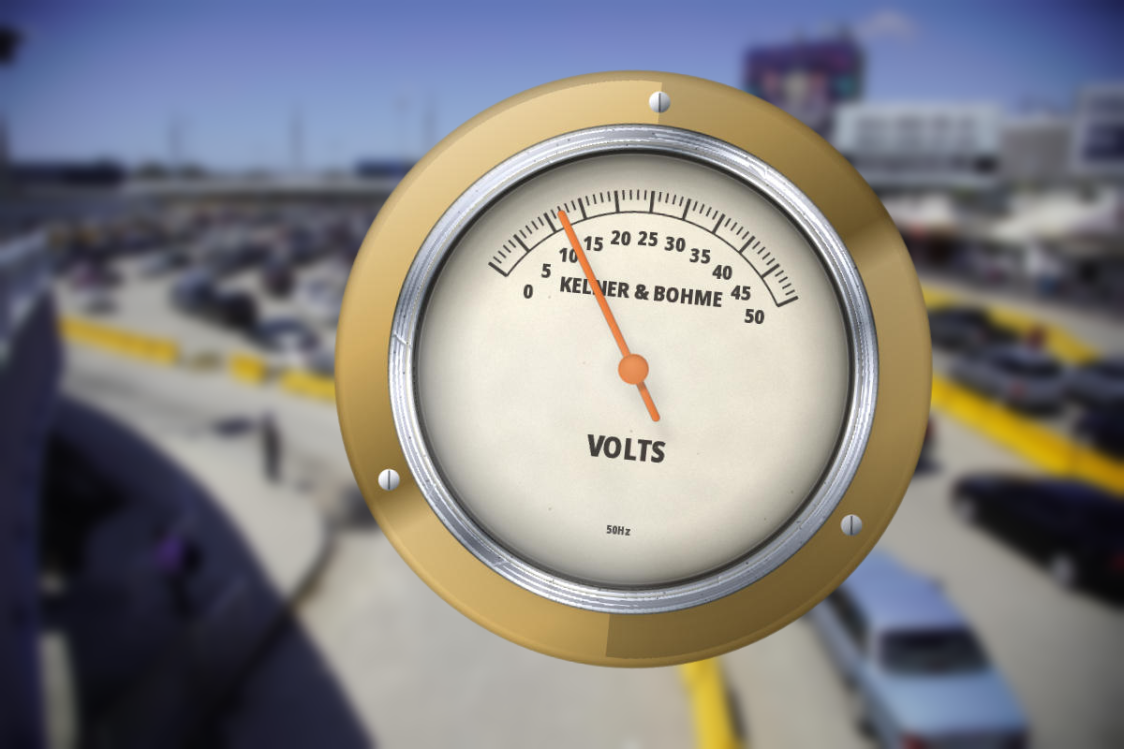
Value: 12 V
